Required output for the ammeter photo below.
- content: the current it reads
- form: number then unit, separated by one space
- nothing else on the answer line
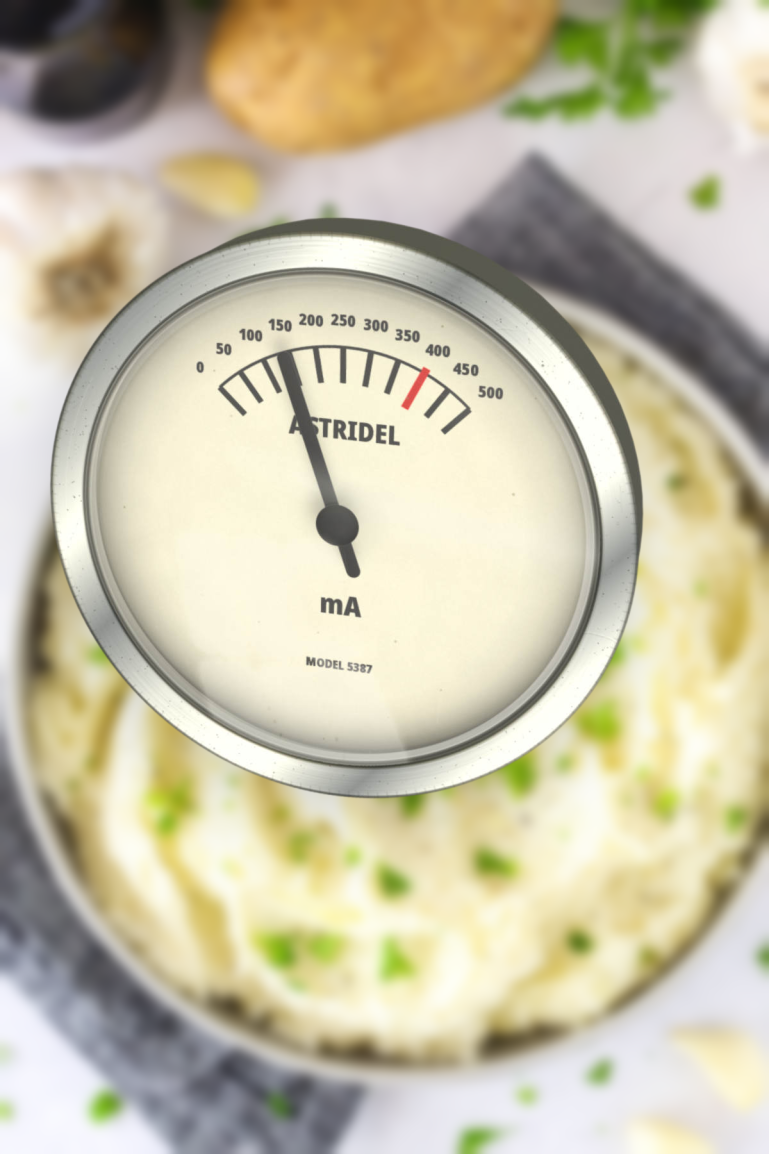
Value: 150 mA
